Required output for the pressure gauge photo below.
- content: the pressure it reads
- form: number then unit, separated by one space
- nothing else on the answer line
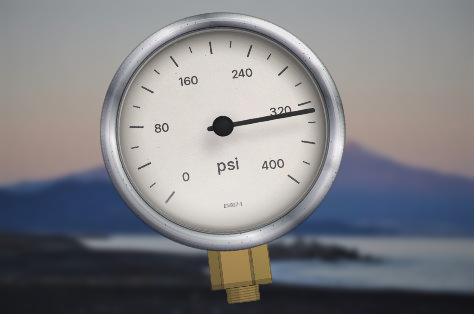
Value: 330 psi
